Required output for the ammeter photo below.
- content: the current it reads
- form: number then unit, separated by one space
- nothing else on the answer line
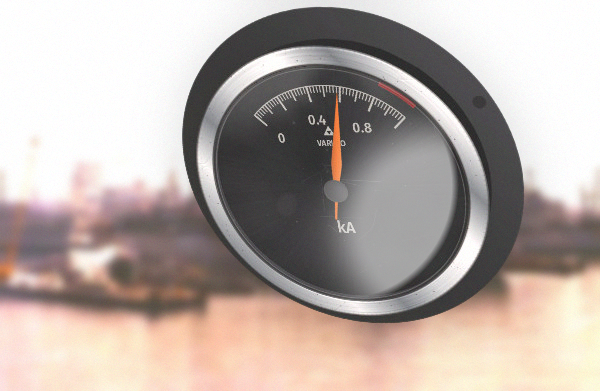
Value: 0.6 kA
